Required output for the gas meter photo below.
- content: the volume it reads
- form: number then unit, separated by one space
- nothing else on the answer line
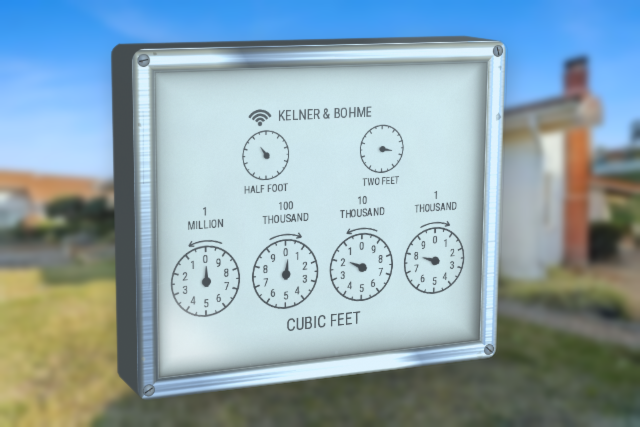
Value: 1800 ft³
